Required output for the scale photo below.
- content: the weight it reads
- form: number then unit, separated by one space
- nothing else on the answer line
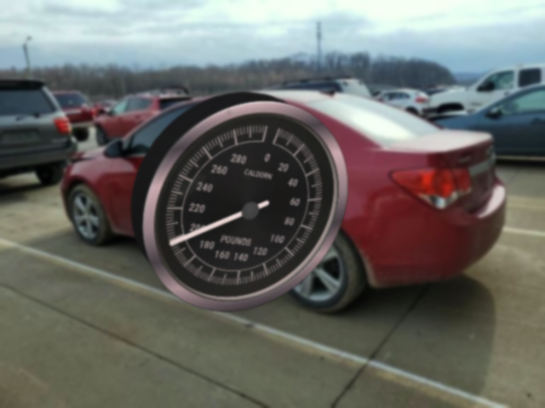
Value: 200 lb
